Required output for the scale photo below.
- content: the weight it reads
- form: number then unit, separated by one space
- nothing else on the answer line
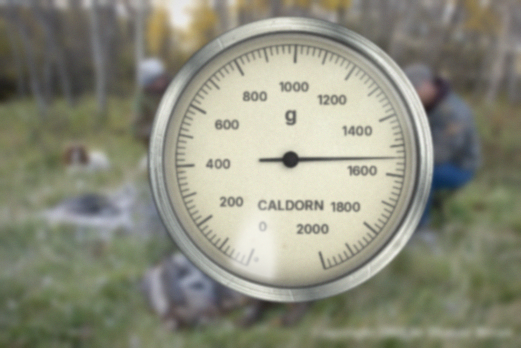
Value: 1540 g
